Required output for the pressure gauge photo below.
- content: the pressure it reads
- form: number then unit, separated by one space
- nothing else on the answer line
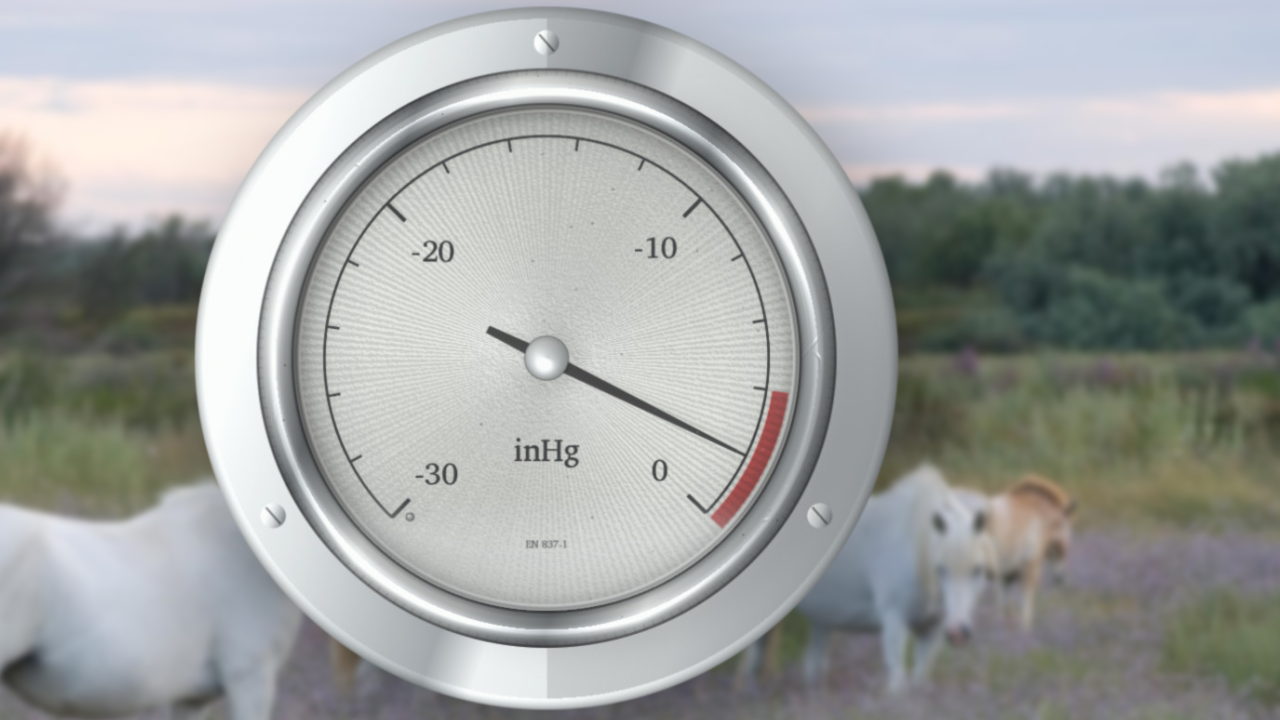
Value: -2 inHg
